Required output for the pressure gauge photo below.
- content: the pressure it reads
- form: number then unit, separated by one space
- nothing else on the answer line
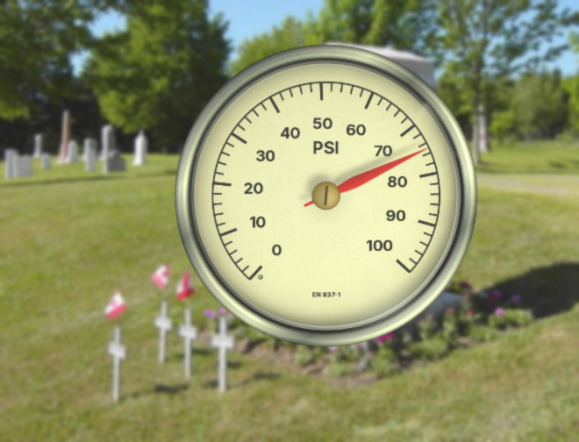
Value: 75 psi
